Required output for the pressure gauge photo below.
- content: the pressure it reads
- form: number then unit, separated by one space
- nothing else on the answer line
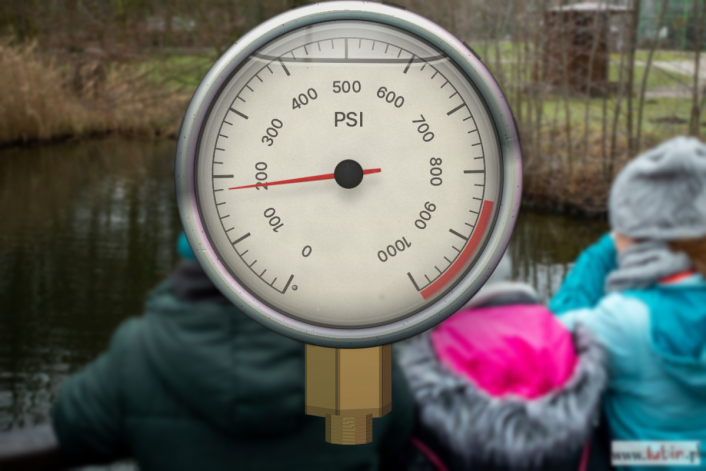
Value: 180 psi
